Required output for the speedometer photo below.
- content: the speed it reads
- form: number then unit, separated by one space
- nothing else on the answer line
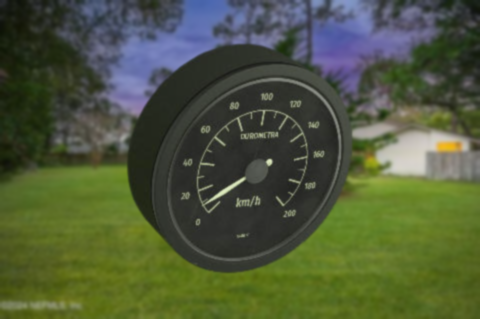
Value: 10 km/h
